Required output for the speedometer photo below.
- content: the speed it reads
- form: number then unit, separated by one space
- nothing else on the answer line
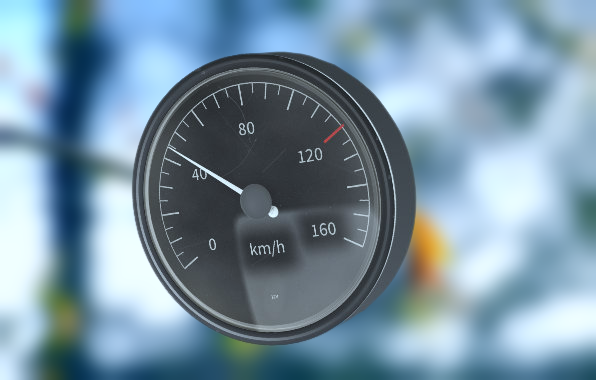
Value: 45 km/h
